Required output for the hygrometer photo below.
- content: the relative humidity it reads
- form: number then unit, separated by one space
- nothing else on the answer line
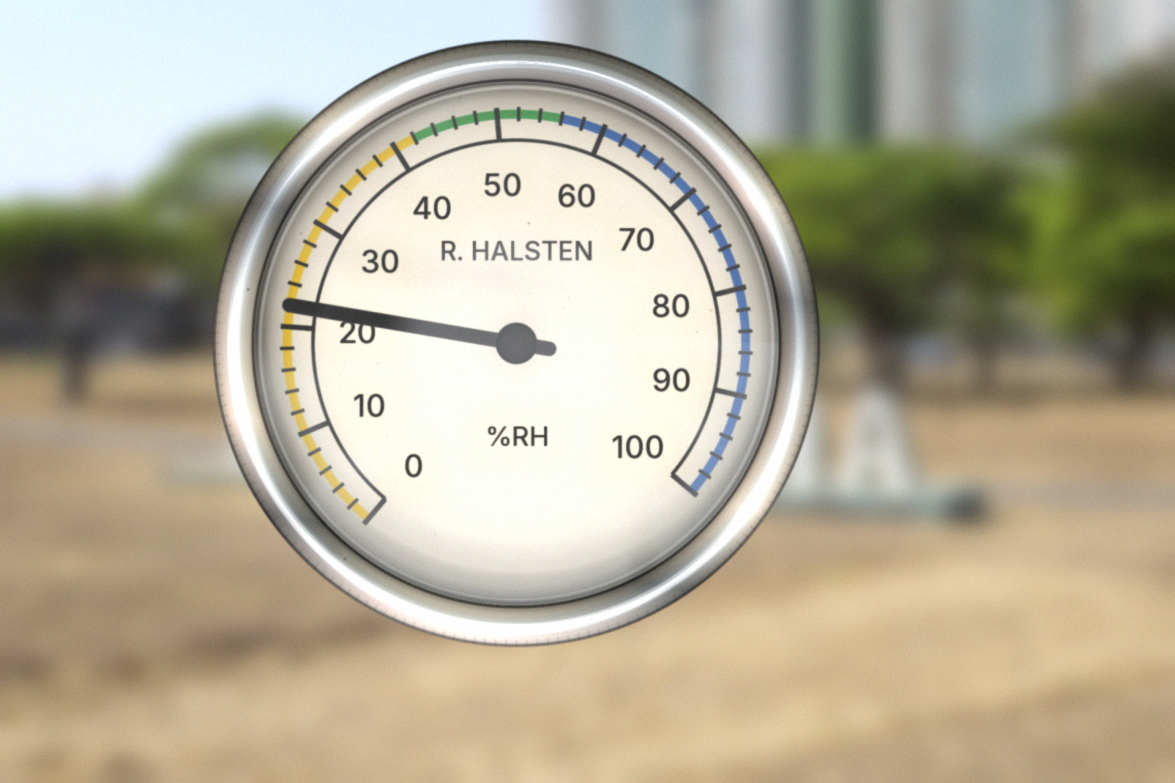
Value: 22 %
